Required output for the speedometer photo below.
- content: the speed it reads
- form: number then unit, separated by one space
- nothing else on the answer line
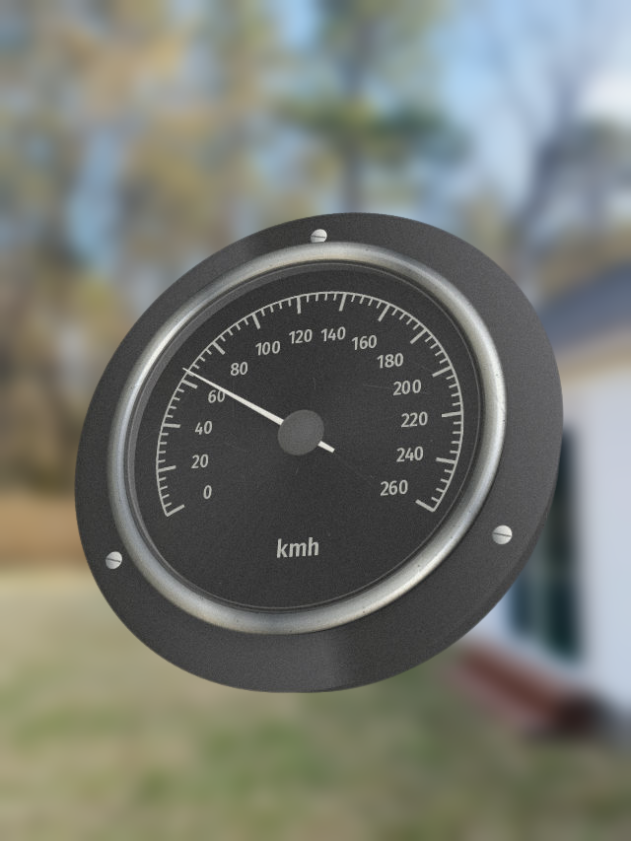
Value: 64 km/h
